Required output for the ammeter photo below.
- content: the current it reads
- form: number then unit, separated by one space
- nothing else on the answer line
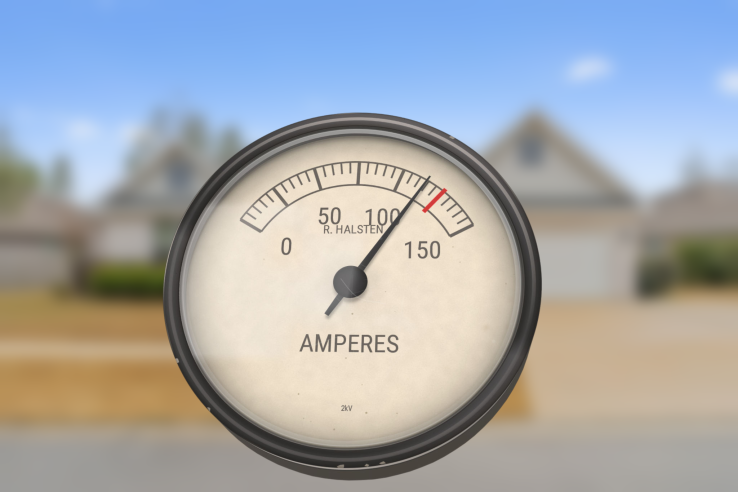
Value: 115 A
